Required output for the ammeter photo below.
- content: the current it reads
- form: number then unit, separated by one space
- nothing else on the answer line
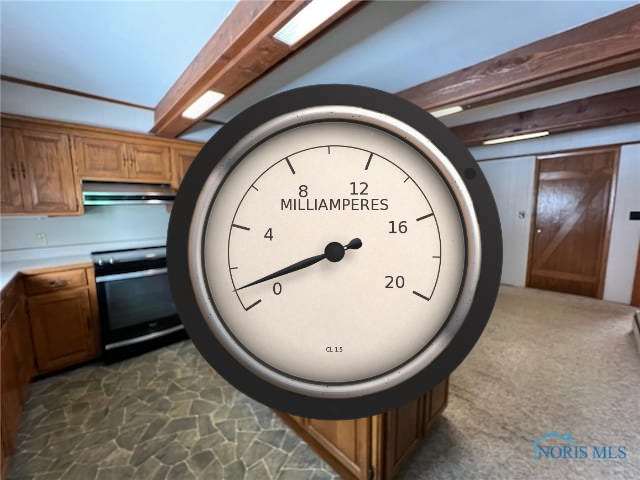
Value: 1 mA
